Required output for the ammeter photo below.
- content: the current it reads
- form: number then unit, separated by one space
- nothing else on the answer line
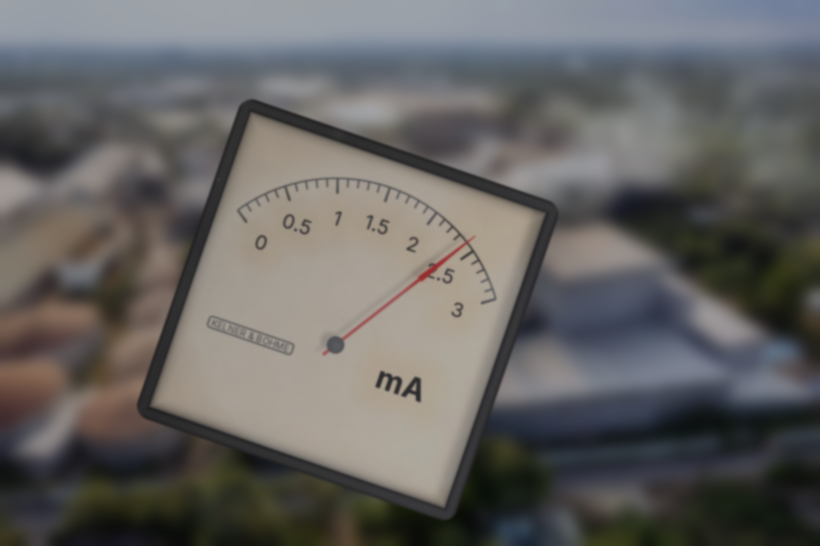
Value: 2.4 mA
